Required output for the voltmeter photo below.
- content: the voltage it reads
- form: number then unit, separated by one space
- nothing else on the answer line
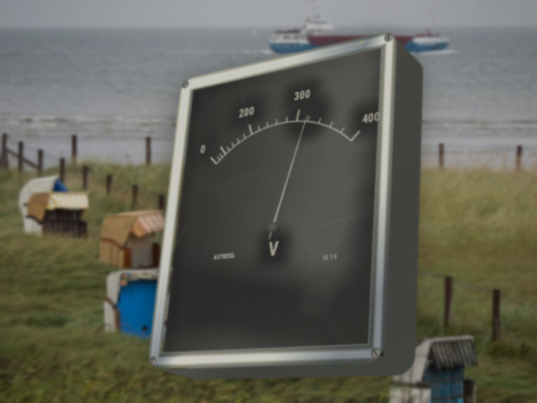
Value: 320 V
